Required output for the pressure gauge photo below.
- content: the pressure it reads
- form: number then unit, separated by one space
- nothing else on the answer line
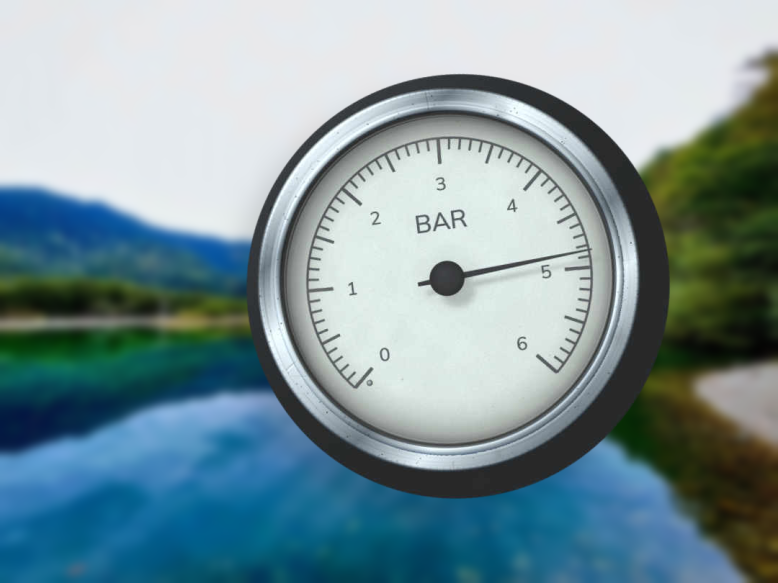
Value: 4.85 bar
